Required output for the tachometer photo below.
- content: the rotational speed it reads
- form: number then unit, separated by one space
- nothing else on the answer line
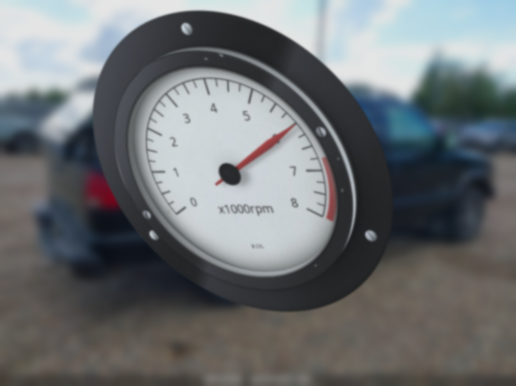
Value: 6000 rpm
